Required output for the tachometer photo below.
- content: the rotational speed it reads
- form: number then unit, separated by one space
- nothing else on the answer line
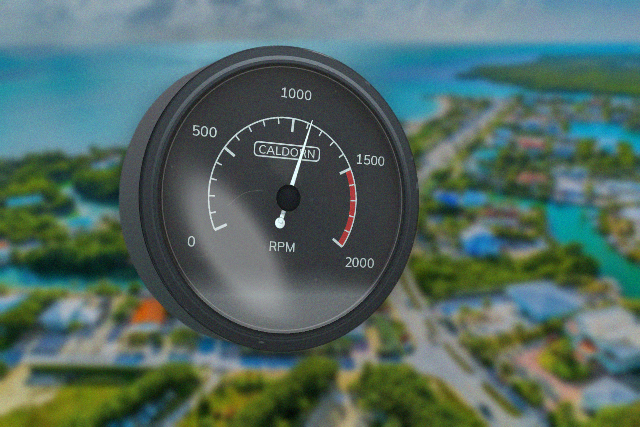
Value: 1100 rpm
